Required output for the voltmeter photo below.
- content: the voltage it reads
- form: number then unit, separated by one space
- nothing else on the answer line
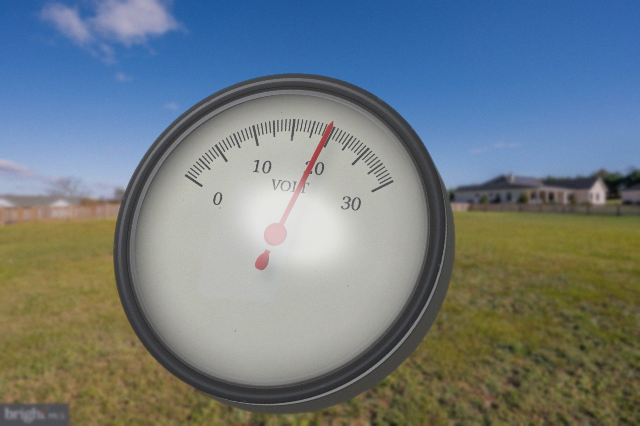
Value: 20 V
